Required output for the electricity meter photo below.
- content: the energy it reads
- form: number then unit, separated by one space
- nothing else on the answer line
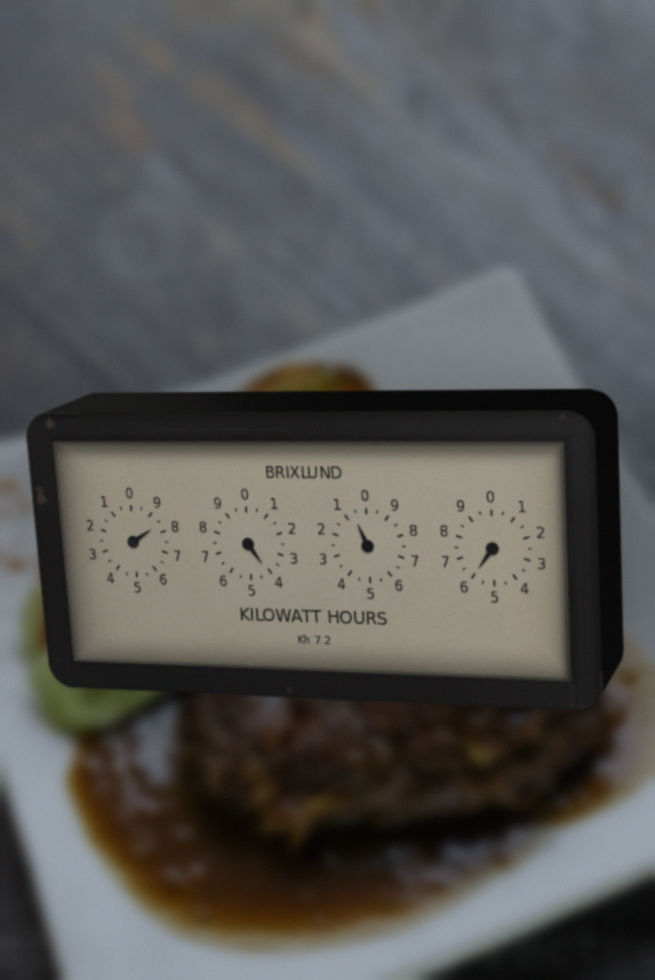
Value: 8406 kWh
